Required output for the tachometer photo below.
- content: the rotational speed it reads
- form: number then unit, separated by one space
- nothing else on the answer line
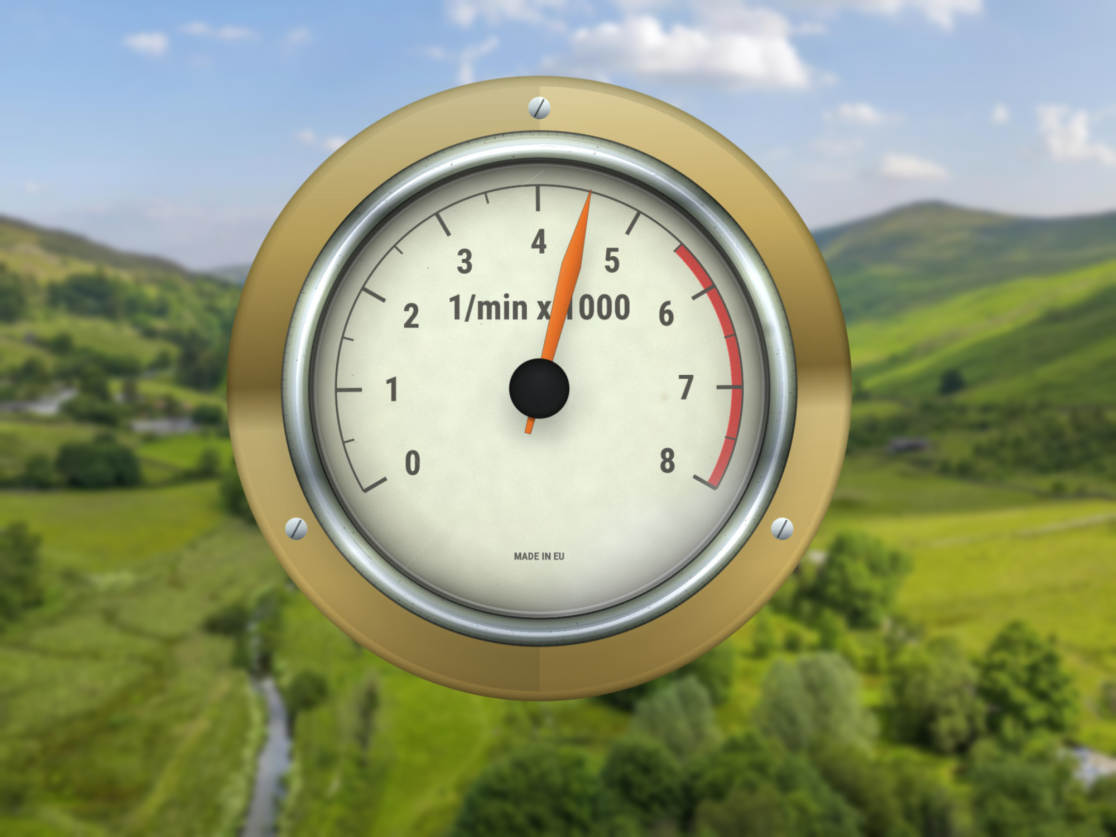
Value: 4500 rpm
